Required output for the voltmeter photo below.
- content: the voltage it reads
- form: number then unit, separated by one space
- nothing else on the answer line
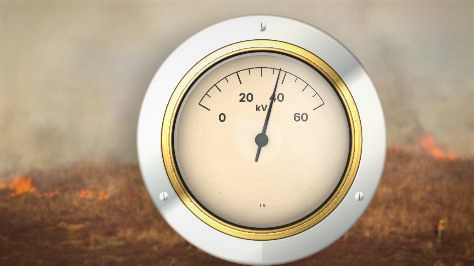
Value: 37.5 kV
